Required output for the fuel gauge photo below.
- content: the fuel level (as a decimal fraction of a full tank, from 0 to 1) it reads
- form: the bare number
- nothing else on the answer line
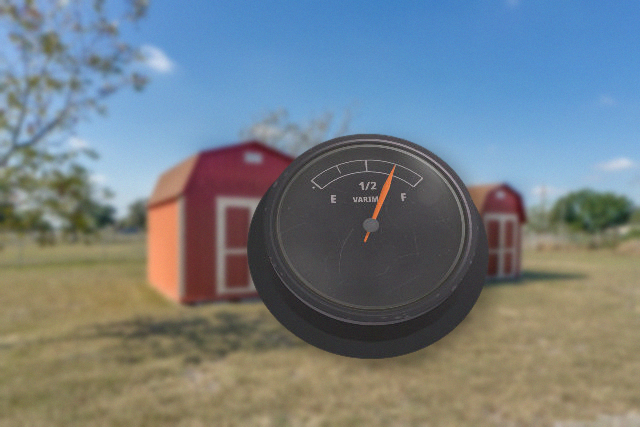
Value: 0.75
